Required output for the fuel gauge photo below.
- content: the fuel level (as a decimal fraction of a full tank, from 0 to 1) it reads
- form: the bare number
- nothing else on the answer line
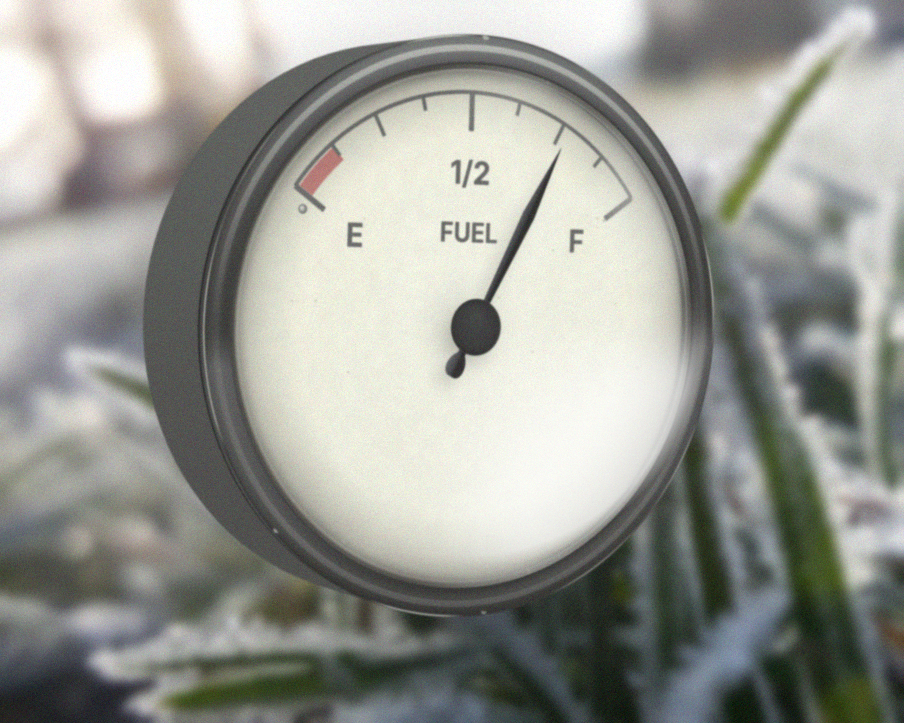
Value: 0.75
